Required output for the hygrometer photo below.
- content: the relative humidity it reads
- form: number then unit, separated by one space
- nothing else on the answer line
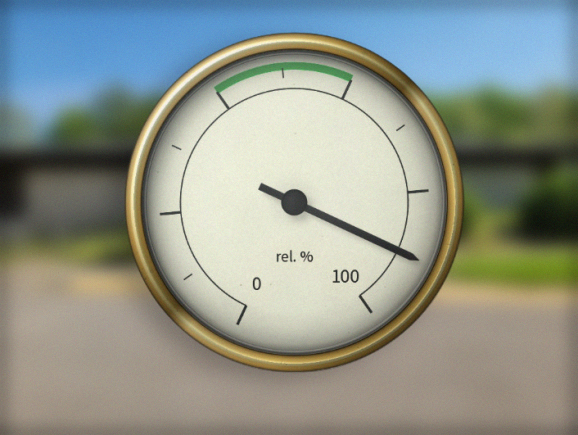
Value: 90 %
